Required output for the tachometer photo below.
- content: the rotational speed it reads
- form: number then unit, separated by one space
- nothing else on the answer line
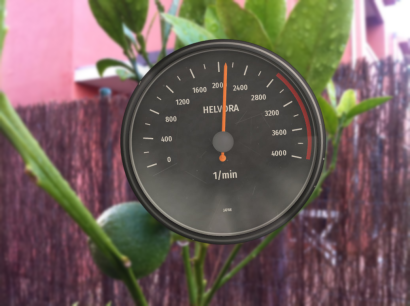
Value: 2100 rpm
